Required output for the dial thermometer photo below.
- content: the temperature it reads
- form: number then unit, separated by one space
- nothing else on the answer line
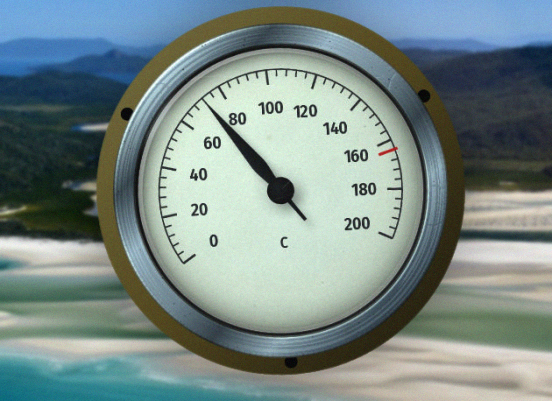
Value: 72 °C
